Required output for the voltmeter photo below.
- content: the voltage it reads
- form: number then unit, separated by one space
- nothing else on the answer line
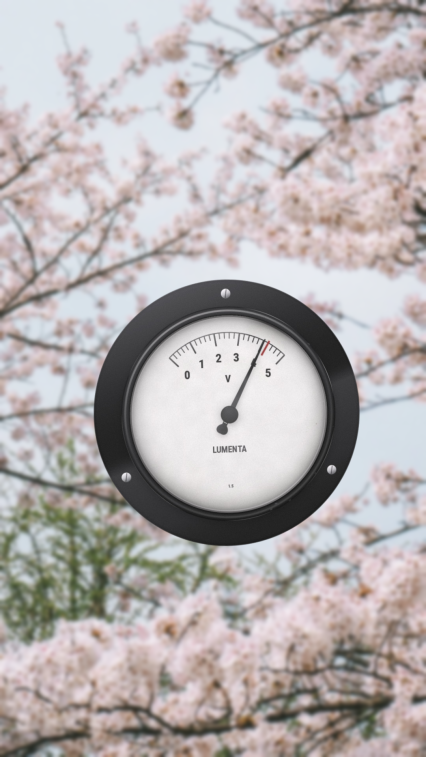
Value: 4 V
